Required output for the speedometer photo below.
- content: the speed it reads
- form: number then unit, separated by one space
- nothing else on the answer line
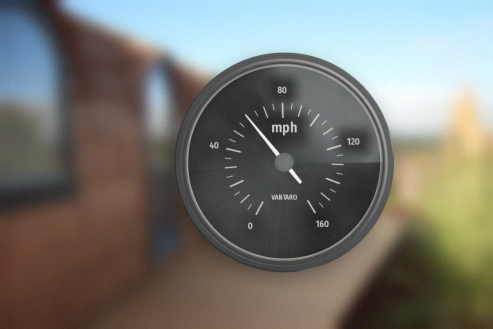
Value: 60 mph
